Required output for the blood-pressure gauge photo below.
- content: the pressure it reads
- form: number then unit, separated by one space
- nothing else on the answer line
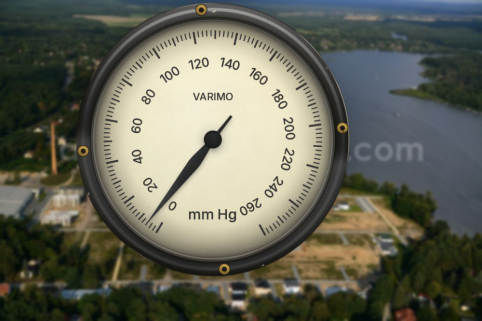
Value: 6 mmHg
